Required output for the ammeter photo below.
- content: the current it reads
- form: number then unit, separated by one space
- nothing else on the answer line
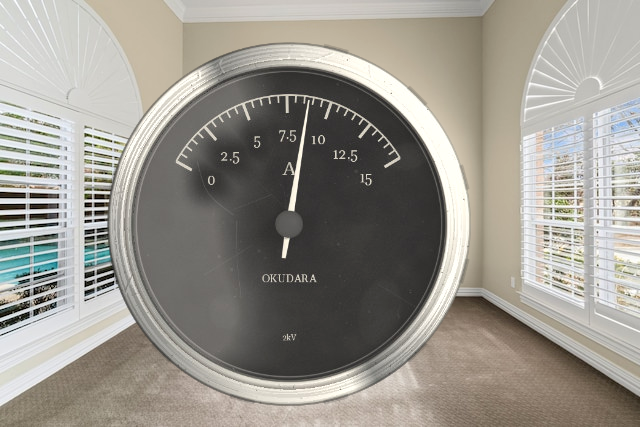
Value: 8.75 A
